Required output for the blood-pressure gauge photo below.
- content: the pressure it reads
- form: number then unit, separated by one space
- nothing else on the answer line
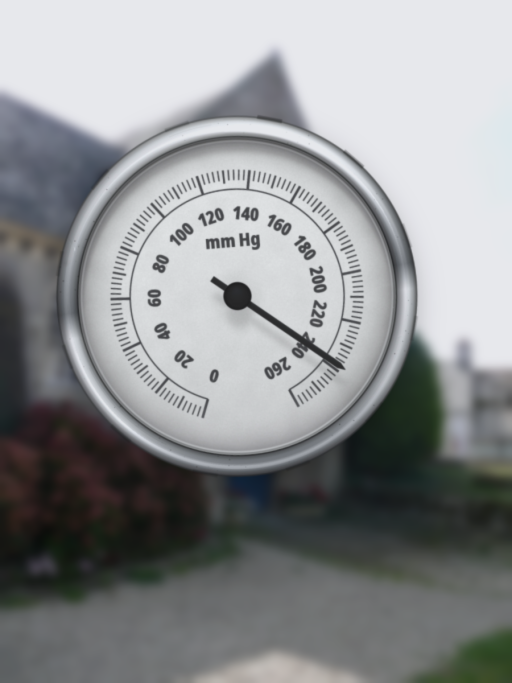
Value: 238 mmHg
